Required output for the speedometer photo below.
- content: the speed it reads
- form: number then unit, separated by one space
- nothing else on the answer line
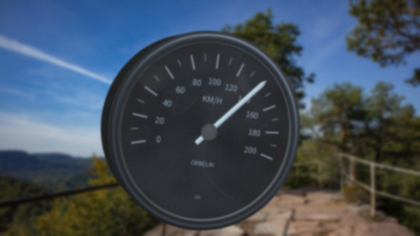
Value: 140 km/h
